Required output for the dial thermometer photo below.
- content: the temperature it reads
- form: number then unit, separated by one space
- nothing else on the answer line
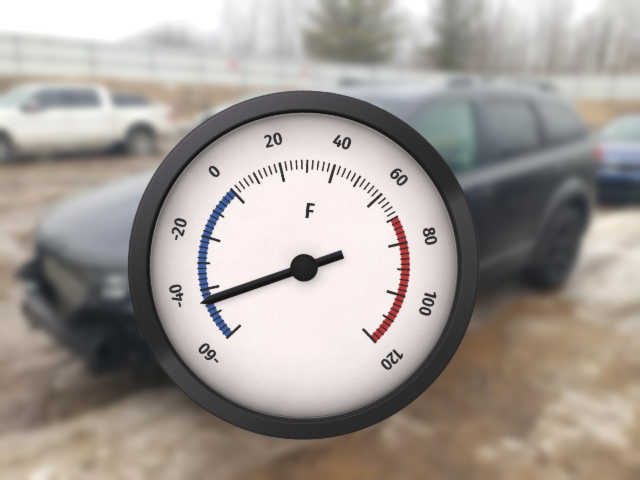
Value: -44 °F
